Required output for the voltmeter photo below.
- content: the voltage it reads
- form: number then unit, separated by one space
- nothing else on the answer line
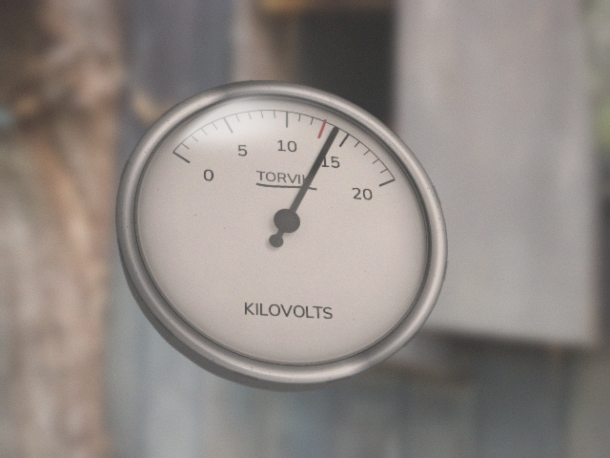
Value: 14 kV
